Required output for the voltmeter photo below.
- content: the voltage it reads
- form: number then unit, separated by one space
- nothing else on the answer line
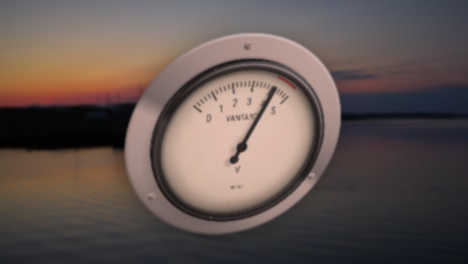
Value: 4 V
